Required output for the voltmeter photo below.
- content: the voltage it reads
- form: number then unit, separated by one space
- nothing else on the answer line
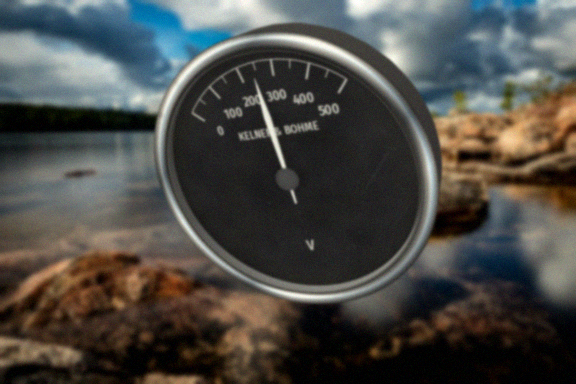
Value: 250 V
